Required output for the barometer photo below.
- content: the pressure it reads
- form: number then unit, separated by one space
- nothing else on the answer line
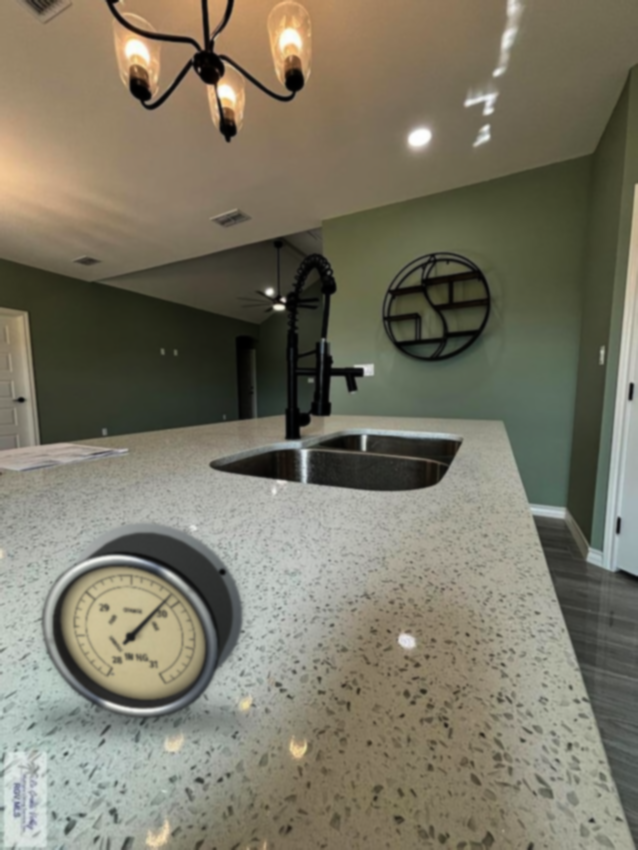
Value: 29.9 inHg
